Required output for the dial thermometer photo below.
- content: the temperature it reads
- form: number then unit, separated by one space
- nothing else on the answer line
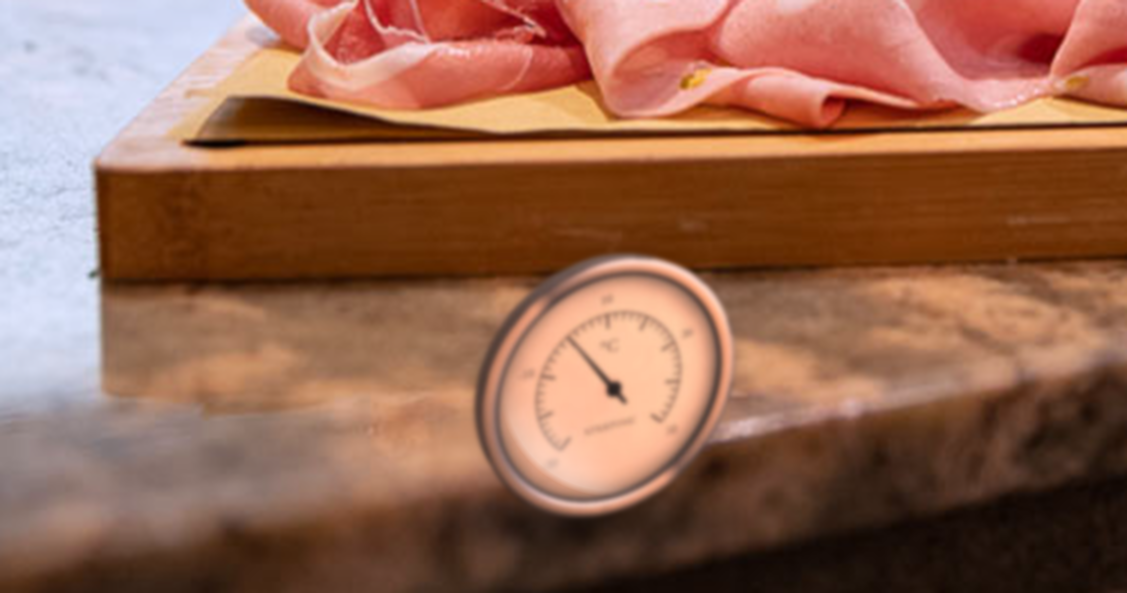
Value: 0 °C
